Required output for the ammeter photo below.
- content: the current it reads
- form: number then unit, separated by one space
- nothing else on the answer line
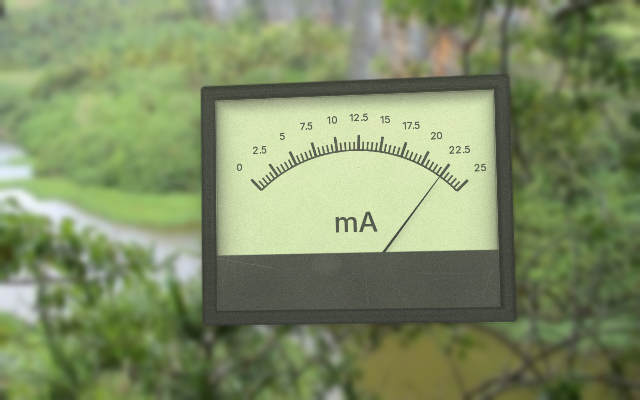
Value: 22.5 mA
